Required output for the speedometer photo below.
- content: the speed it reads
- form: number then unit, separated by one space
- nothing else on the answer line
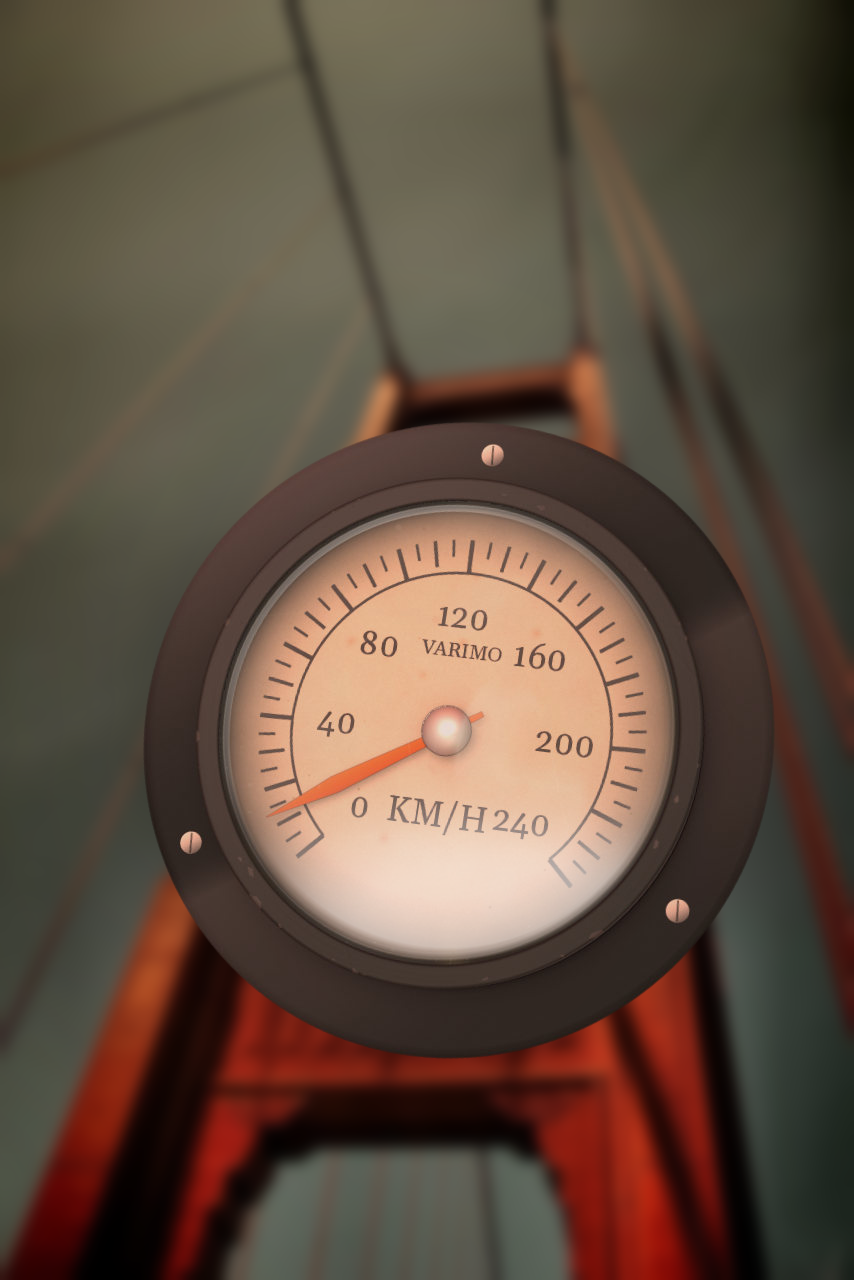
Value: 12.5 km/h
